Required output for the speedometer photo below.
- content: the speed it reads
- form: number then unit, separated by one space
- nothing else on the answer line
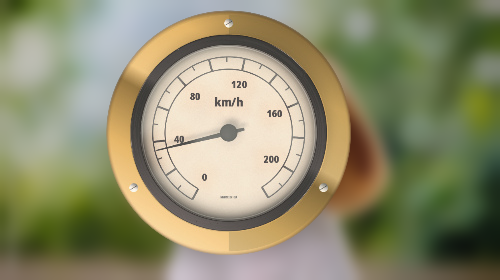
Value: 35 km/h
